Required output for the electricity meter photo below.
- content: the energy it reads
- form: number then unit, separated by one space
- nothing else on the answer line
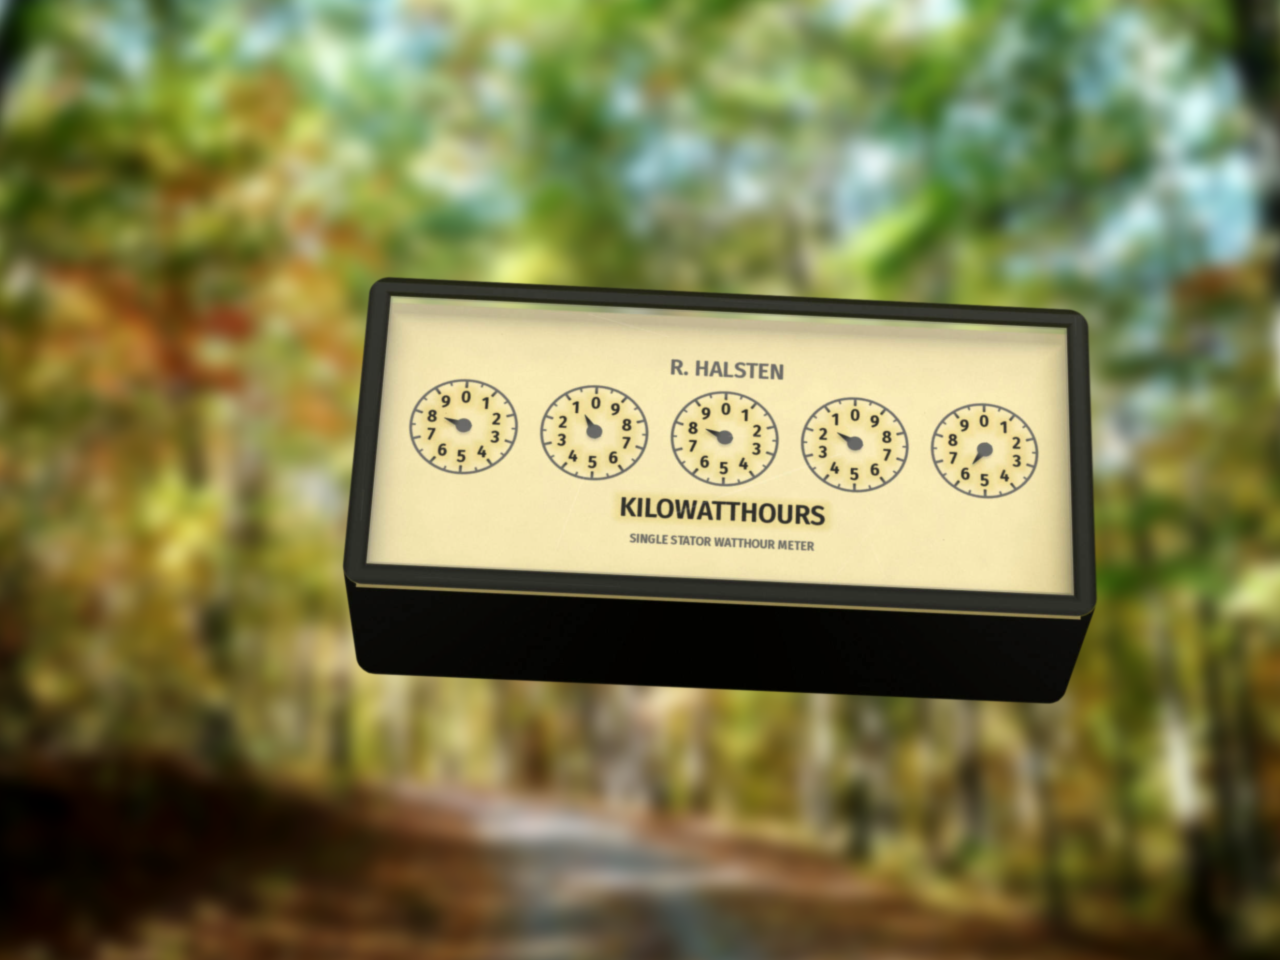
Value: 80816 kWh
